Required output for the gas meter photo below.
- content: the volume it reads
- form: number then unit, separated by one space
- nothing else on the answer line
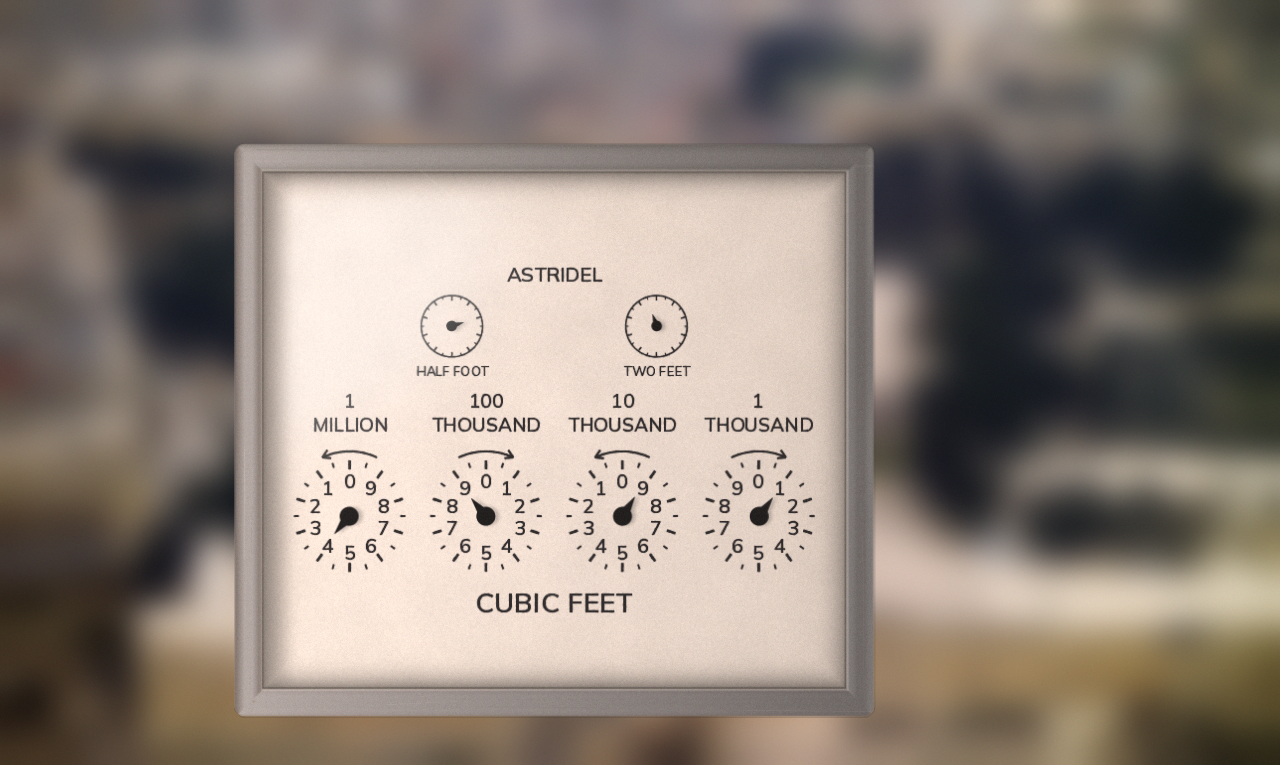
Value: 389100 ft³
